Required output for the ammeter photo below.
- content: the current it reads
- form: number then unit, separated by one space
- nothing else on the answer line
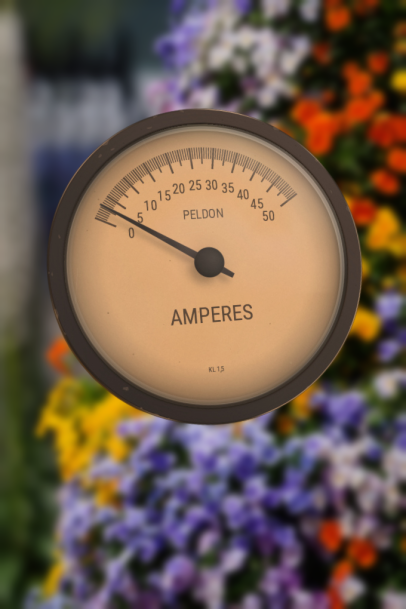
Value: 2.5 A
